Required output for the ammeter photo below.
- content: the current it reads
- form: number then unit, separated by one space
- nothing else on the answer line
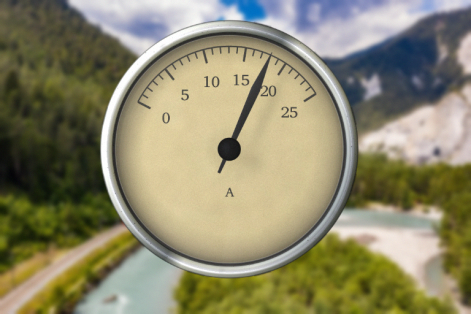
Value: 18 A
